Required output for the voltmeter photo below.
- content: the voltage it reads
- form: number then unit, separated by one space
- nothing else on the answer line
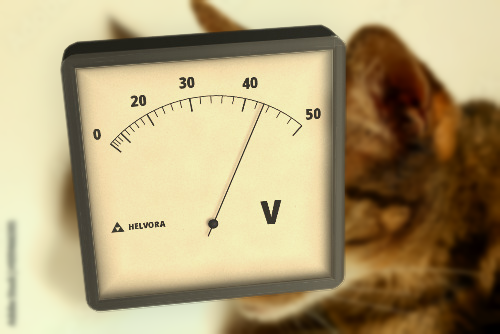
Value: 43 V
